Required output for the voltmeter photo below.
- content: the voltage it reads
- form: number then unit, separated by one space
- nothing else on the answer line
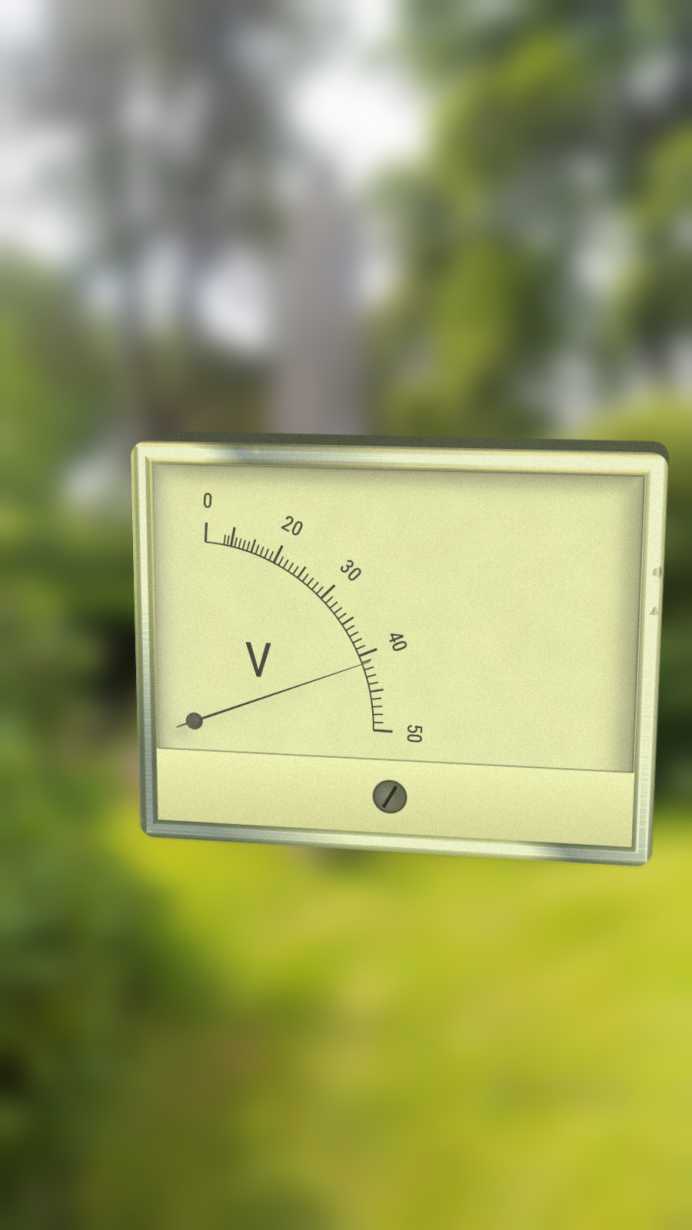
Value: 41 V
